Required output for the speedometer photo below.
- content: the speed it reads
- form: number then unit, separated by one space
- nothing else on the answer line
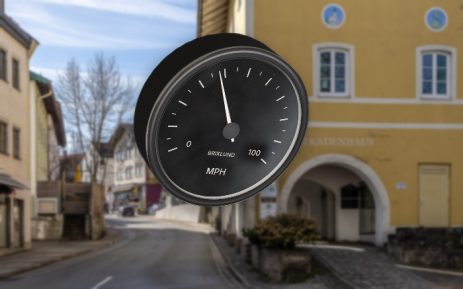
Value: 37.5 mph
